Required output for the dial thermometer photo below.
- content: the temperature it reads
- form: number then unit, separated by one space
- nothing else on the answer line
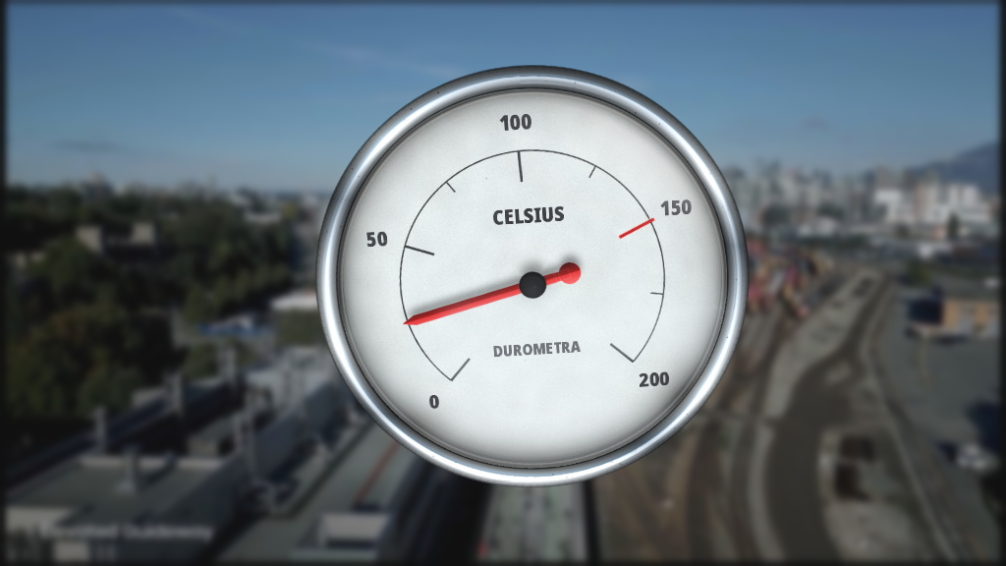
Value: 25 °C
